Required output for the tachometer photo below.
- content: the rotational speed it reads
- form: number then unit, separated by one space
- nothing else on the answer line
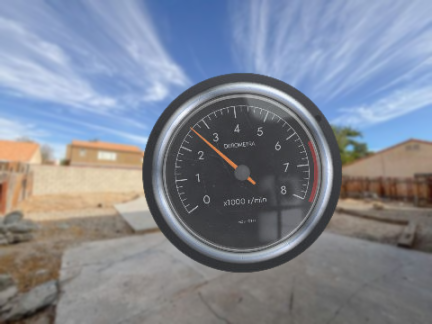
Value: 2600 rpm
